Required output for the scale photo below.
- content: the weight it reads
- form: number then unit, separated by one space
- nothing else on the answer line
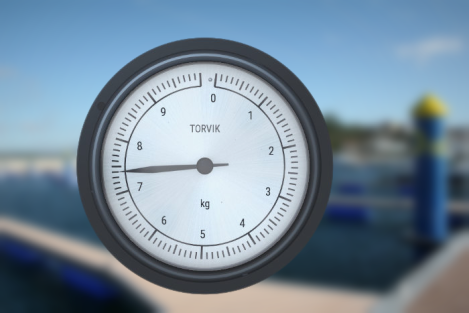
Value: 7.4 kg
